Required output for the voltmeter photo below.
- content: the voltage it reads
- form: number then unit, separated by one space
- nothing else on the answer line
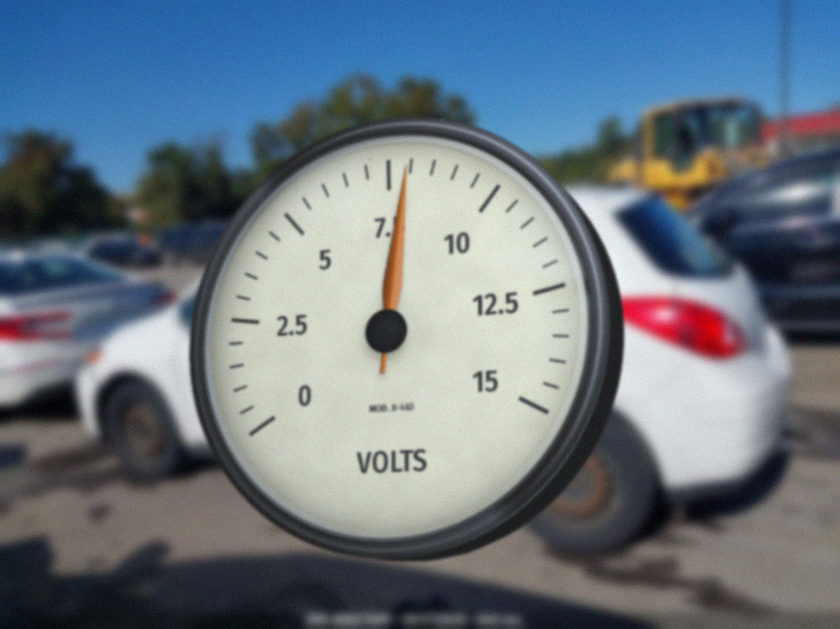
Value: 8 V
